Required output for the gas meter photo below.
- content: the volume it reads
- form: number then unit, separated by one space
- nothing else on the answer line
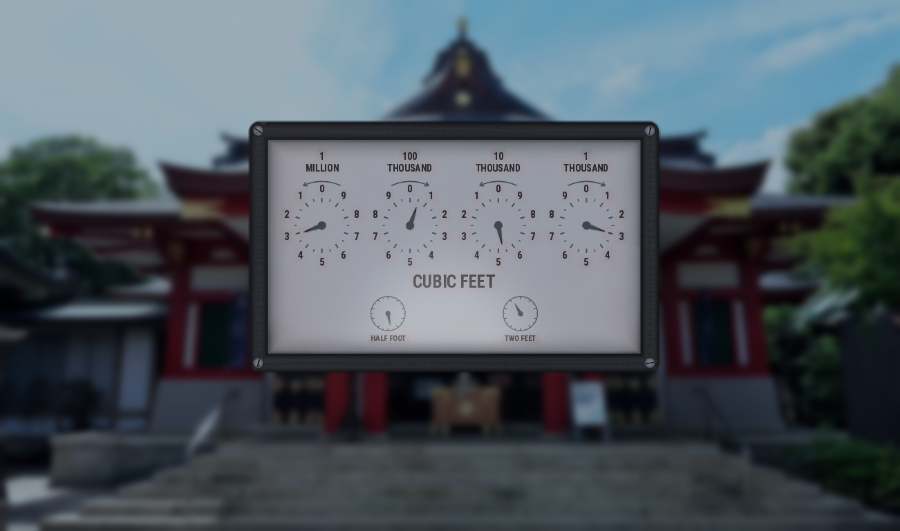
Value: 305300 ft³
